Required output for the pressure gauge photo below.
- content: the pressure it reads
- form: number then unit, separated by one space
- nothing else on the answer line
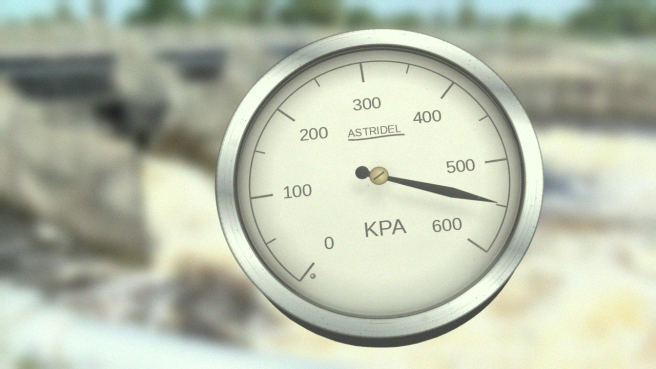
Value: 550 kPa
